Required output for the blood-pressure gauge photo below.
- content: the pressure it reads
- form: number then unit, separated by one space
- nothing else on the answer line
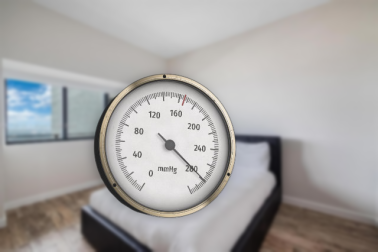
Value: 280 mmHg
